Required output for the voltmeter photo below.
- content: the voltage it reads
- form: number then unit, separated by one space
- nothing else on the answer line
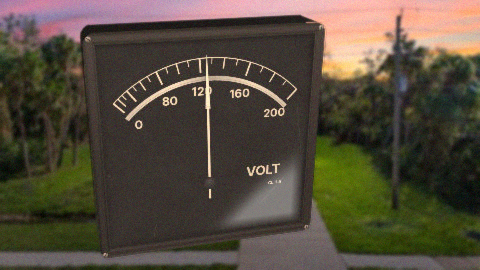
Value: 125 V
